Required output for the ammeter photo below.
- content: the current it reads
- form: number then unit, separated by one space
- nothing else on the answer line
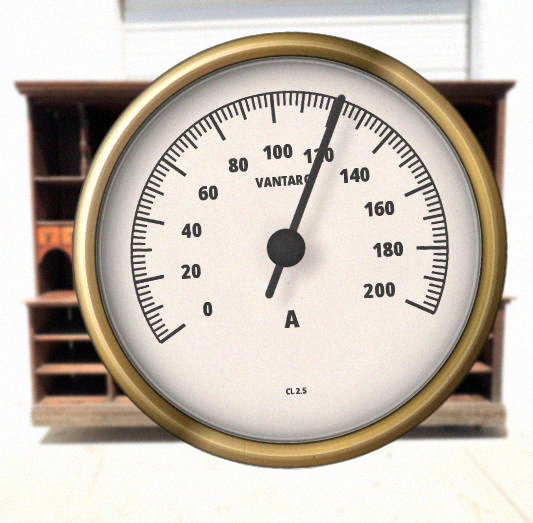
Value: 122 A
